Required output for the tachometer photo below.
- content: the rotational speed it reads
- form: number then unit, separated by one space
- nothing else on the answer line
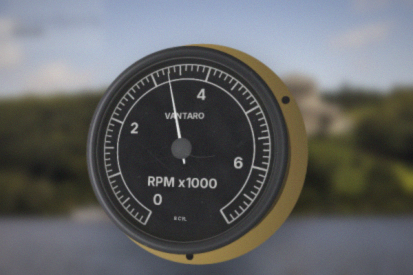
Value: 3300 rpm
